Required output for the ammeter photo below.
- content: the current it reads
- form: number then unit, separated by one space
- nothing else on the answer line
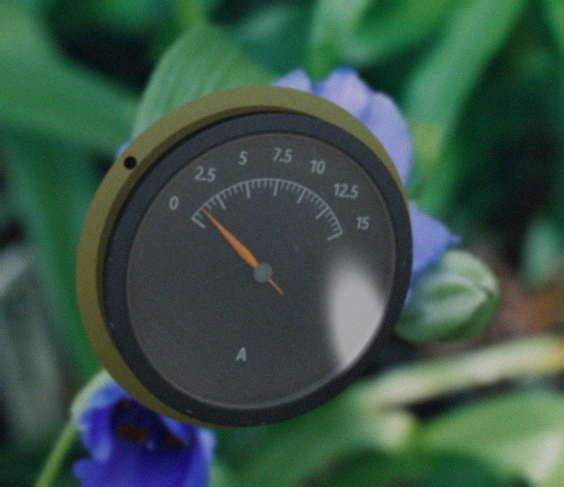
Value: 1 A
